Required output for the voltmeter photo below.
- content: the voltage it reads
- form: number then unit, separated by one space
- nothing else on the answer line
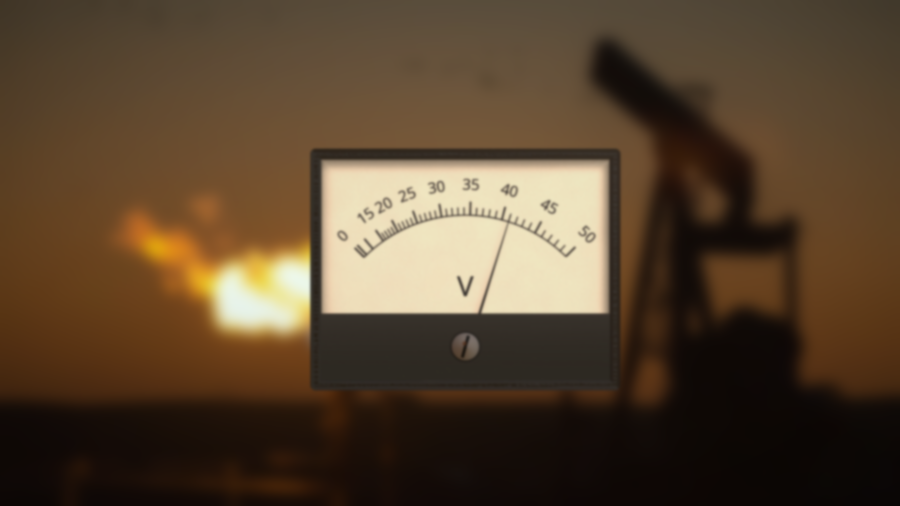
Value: 41 V
